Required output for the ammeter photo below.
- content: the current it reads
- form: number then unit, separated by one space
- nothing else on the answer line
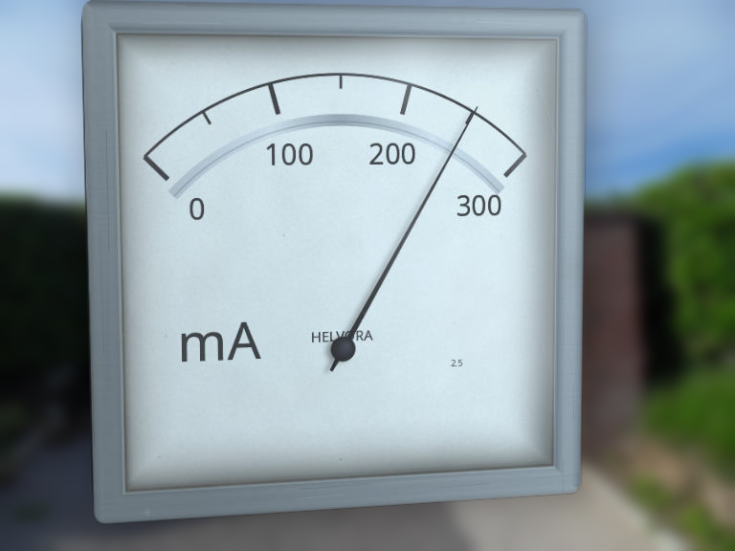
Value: 250 mA
